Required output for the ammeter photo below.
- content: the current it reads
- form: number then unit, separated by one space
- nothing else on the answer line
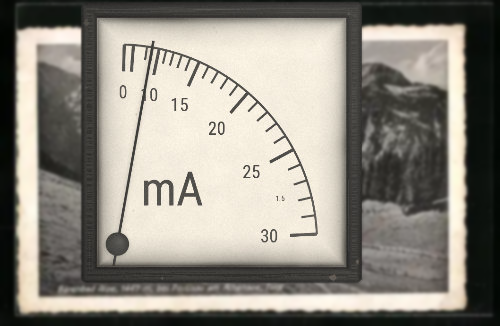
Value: 9 mA
